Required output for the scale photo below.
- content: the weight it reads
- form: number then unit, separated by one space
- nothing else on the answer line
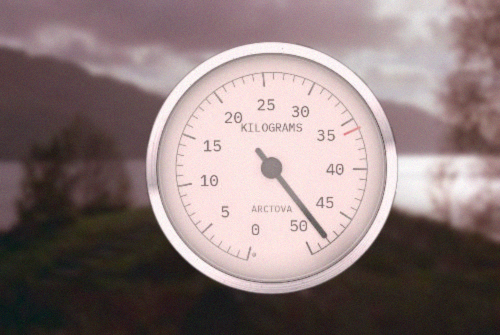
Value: 48 kg
